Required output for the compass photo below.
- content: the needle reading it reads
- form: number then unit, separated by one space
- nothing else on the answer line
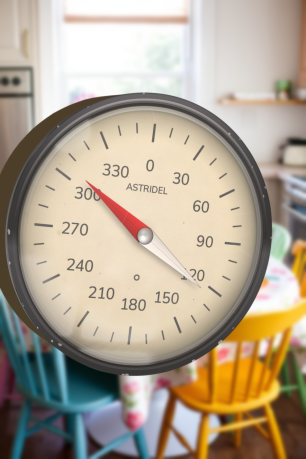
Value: 305 °
